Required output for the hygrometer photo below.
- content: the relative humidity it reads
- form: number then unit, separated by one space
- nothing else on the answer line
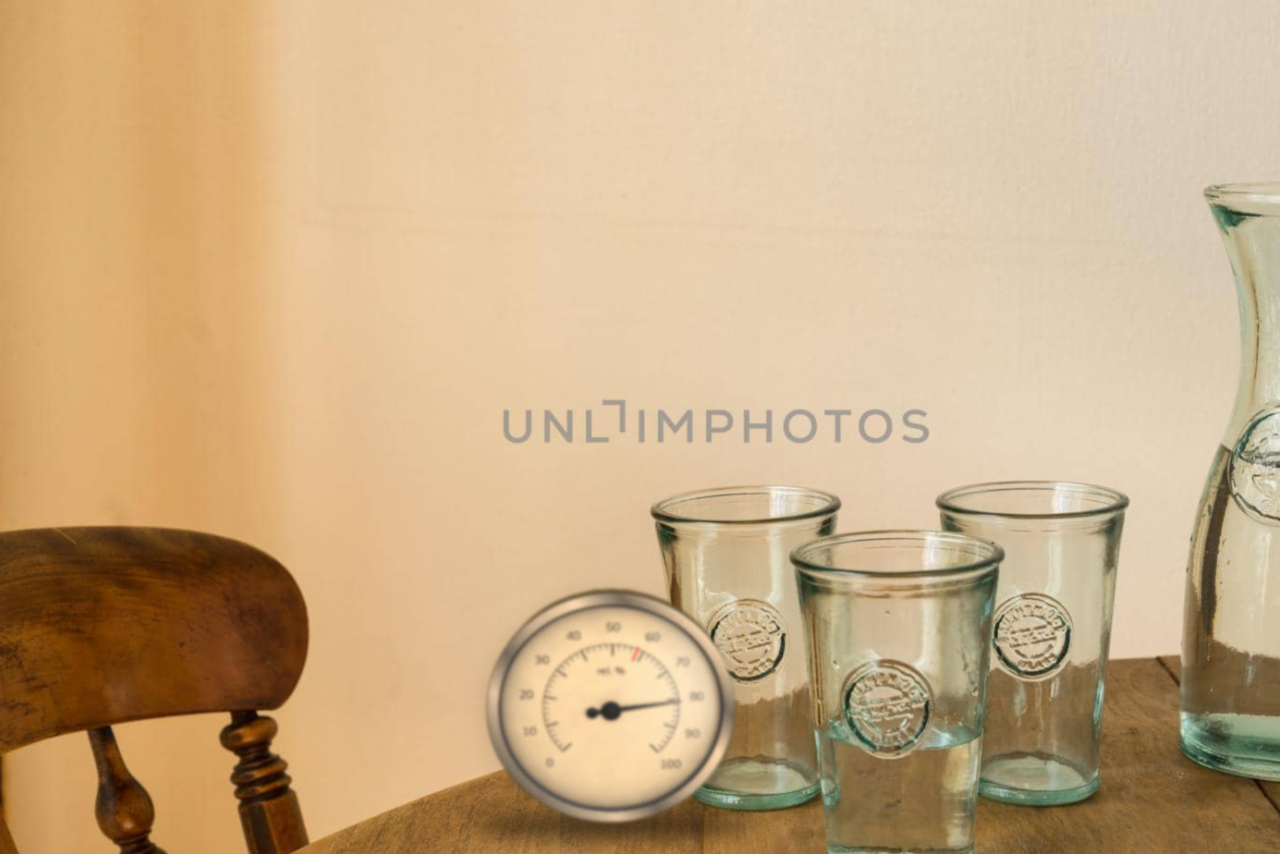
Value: 80 %
